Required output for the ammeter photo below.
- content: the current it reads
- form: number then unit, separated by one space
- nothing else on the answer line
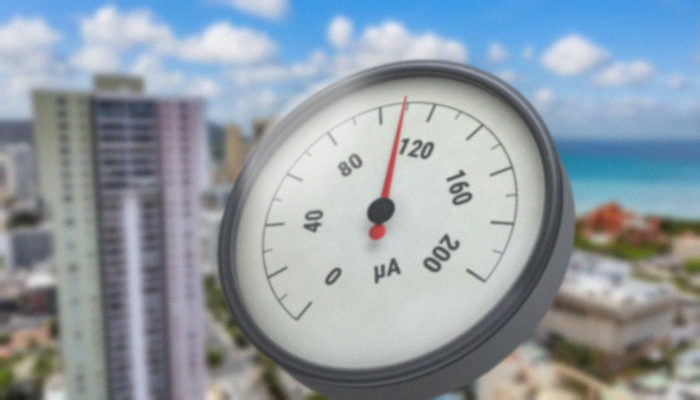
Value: 110 µA
